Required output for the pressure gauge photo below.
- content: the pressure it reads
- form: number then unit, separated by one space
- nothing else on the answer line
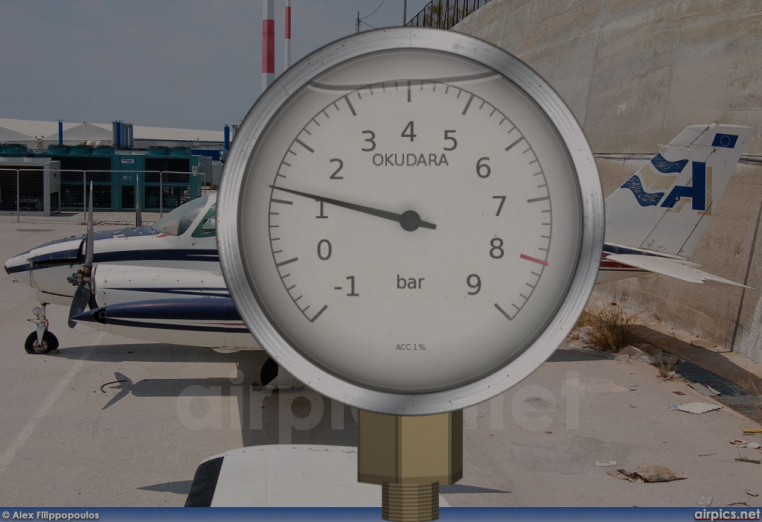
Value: 1.2 bar
